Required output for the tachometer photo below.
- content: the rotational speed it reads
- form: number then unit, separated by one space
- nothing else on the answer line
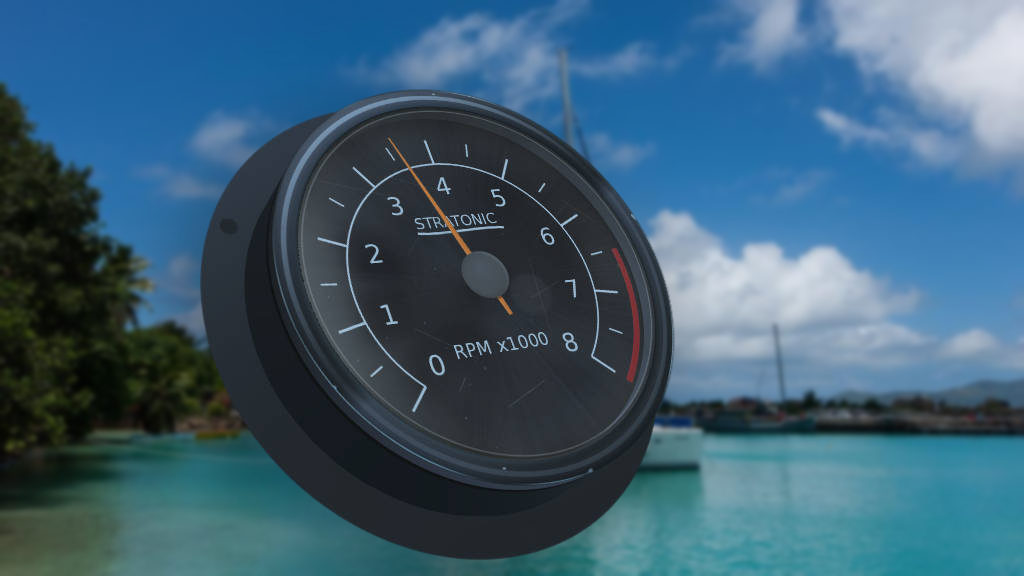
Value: 3500 rpm
